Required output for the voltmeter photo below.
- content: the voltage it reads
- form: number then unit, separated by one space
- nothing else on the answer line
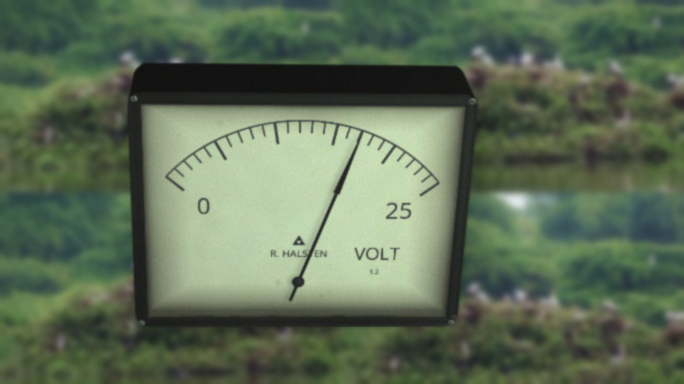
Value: 17 V
